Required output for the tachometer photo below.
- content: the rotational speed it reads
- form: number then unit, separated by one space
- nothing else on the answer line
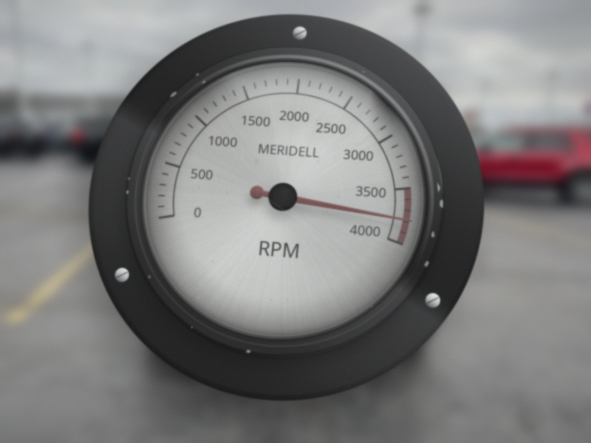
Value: 3800 rpm
